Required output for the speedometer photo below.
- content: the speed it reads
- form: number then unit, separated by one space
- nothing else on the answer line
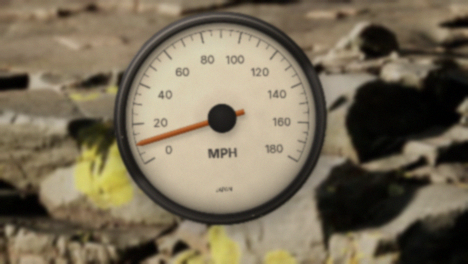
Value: 10 mph
